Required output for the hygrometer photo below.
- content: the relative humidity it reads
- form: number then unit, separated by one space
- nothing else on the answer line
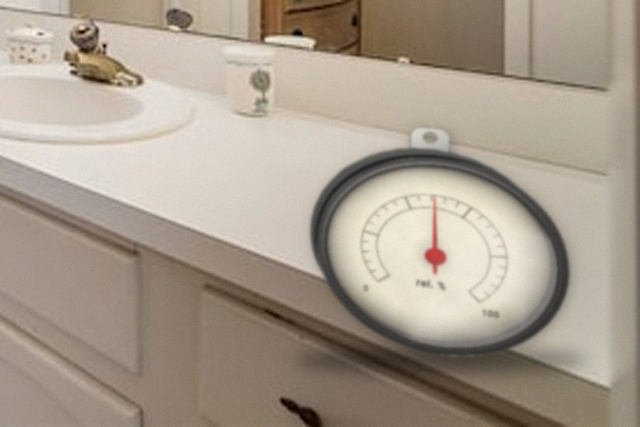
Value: 48 %
